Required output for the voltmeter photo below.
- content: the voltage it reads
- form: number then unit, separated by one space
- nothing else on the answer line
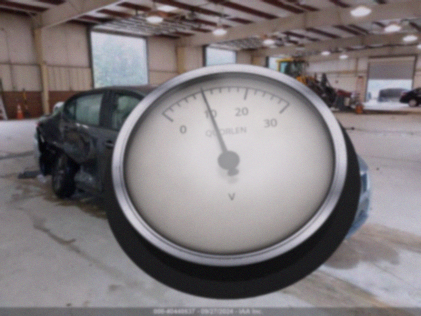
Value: 10 V
